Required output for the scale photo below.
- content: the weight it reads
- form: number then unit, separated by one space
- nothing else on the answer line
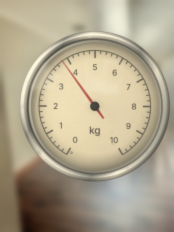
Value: 3.8 kg
